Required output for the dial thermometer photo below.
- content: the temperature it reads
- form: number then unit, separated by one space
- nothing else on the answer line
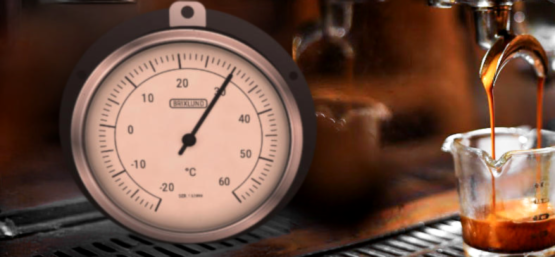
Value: 30 °C
